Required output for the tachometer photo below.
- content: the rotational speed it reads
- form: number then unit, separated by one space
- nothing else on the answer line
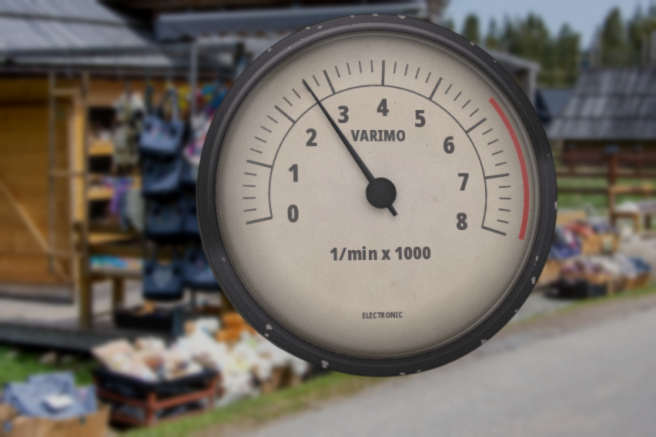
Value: 2600 rpm
